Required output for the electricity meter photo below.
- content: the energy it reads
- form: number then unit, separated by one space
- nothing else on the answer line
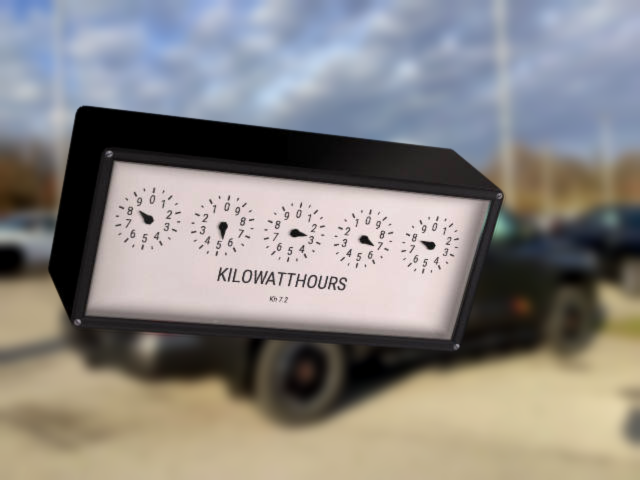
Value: 85268 kWh
